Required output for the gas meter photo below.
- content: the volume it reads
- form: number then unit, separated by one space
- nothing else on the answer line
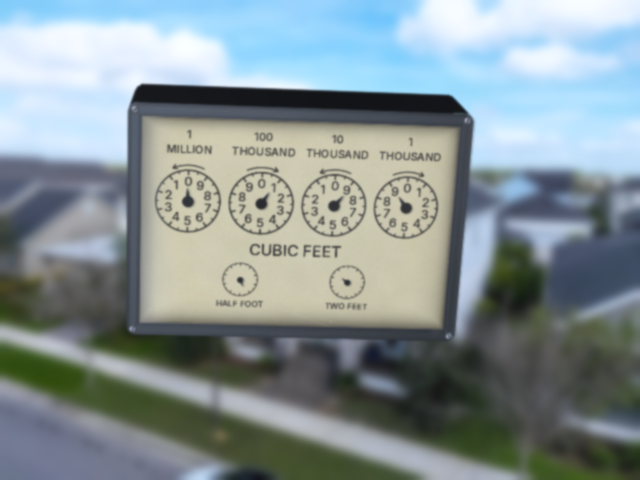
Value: 8900 ft³
